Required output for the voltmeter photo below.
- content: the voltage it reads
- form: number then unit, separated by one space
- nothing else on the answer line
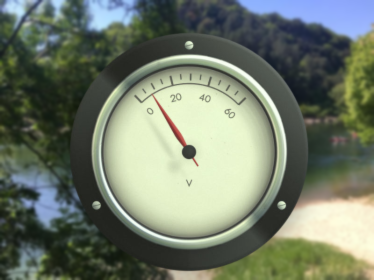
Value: 7.5 V
